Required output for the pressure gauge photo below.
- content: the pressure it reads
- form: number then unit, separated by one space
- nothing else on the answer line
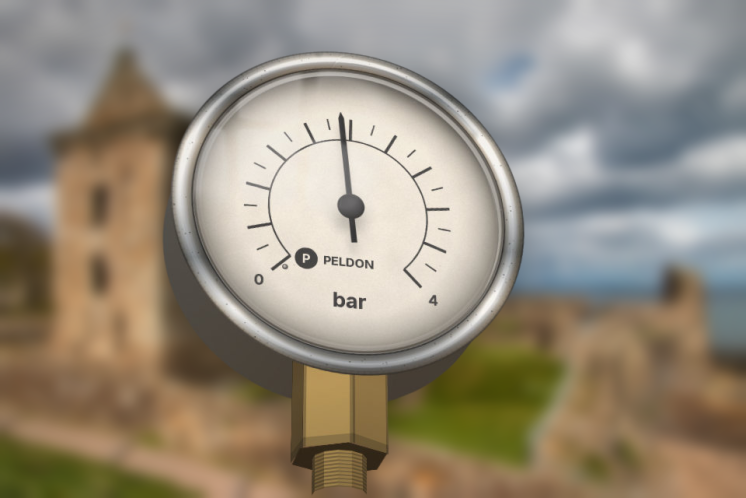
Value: 1.9 bar
